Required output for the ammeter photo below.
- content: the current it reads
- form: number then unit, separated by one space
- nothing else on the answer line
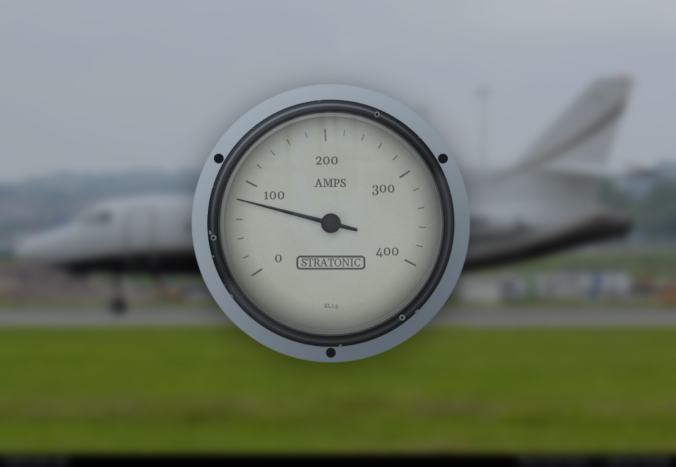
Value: 80 A
